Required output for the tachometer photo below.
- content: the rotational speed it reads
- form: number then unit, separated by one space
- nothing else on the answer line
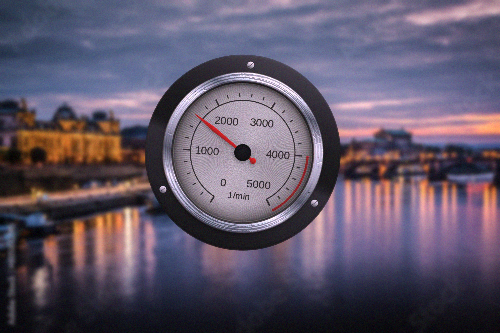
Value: 1600 rpm
